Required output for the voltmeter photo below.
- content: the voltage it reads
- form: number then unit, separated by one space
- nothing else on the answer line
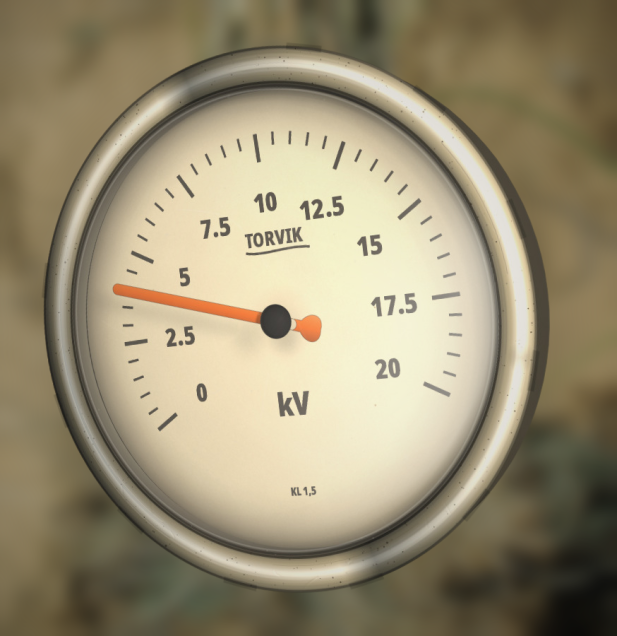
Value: 4 kV
